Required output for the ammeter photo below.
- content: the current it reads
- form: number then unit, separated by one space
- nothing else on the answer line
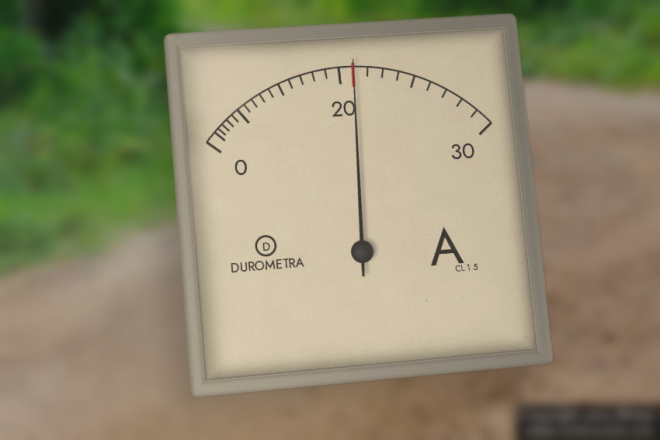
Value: 21 A
